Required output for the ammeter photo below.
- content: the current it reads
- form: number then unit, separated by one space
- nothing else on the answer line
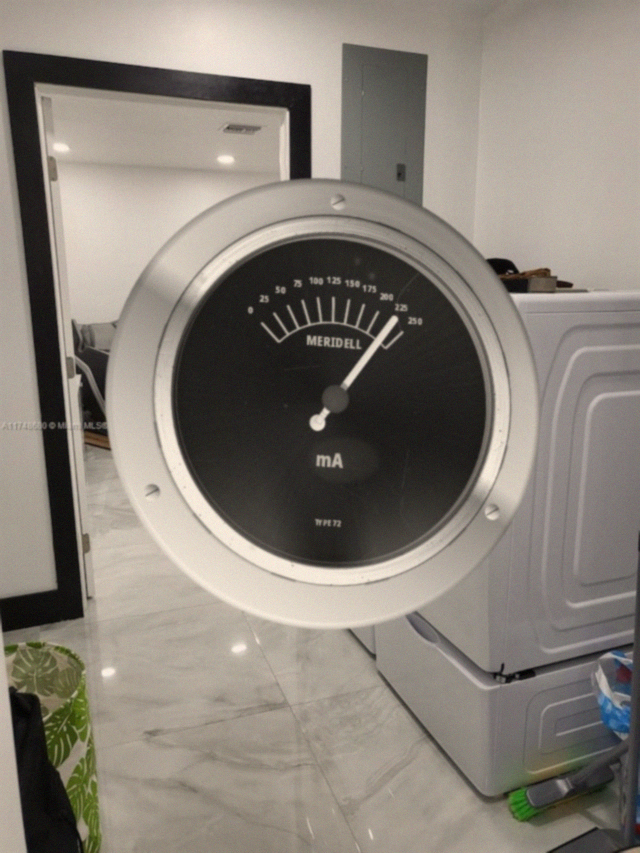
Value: 225 mA
